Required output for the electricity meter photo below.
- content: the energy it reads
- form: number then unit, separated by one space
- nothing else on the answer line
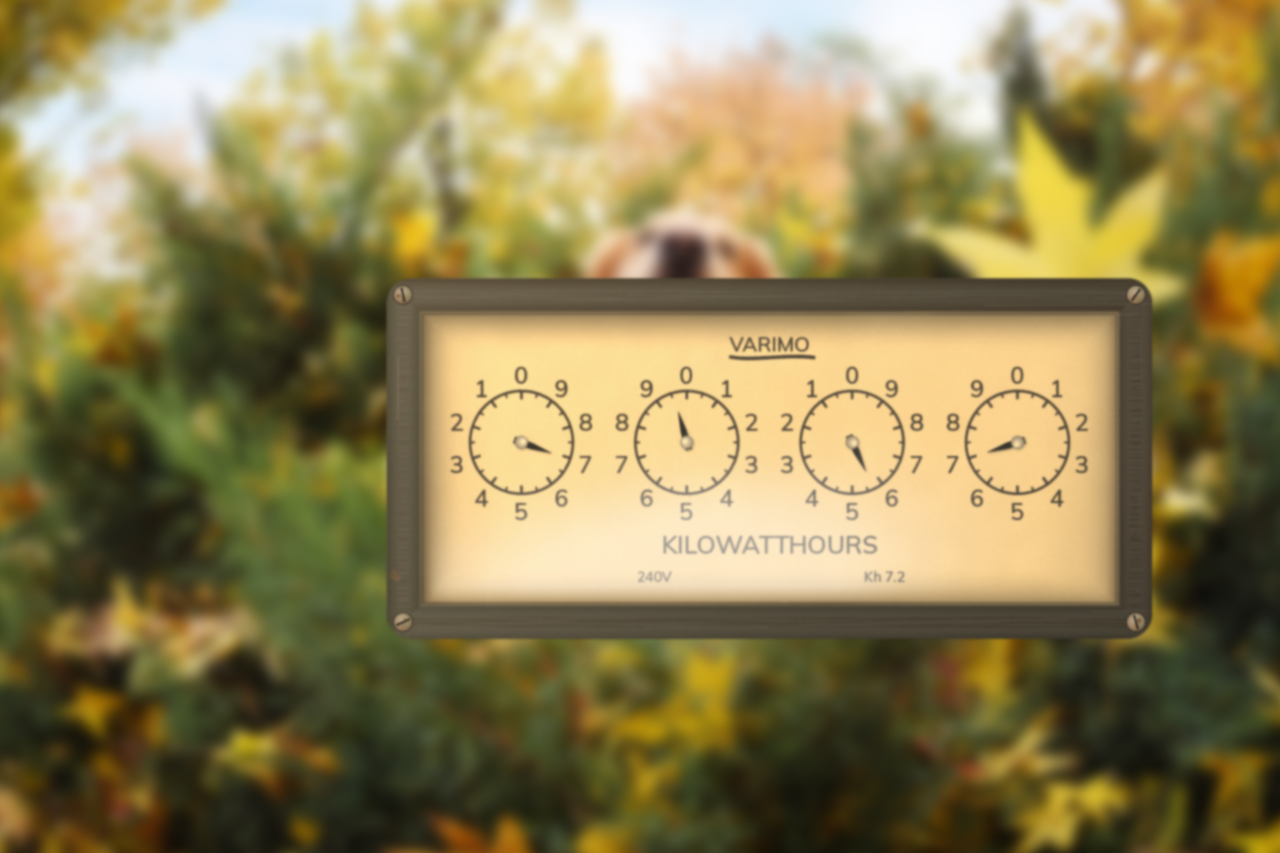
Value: 6957 kWh
